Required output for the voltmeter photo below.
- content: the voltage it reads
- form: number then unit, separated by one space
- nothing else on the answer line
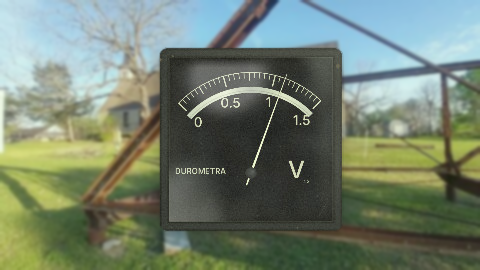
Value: 1.1 V
